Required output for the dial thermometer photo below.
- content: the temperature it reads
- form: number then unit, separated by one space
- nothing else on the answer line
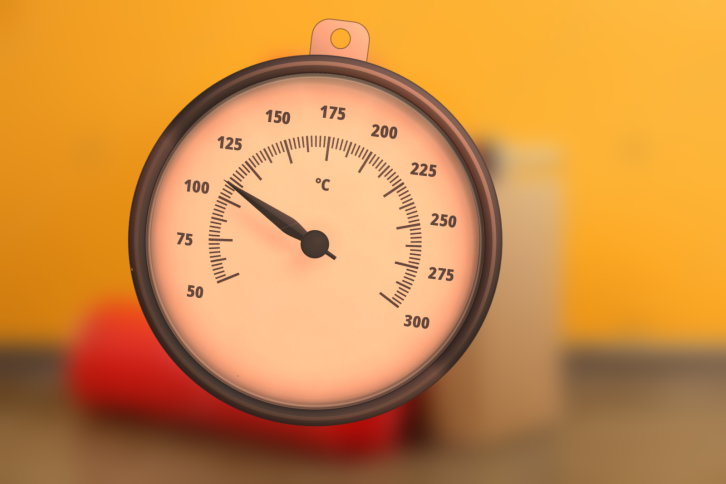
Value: 110 °C
